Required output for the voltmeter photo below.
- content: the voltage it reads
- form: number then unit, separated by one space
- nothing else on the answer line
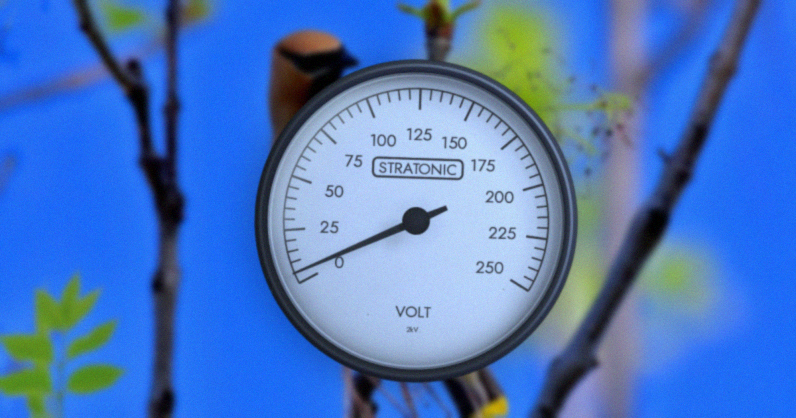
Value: 5 V
